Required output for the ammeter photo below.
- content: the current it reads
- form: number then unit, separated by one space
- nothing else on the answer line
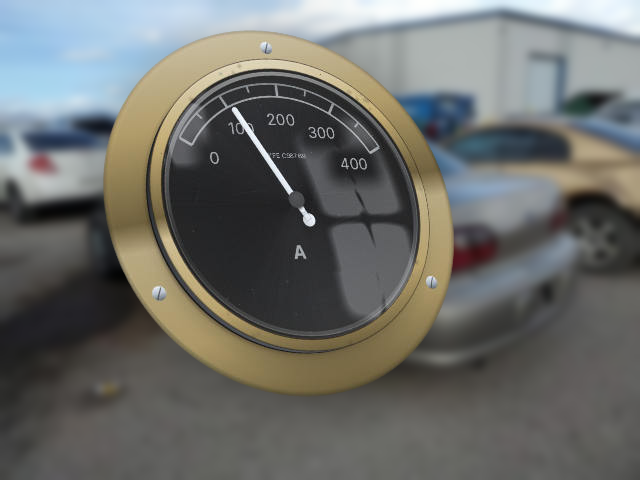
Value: 100 A
